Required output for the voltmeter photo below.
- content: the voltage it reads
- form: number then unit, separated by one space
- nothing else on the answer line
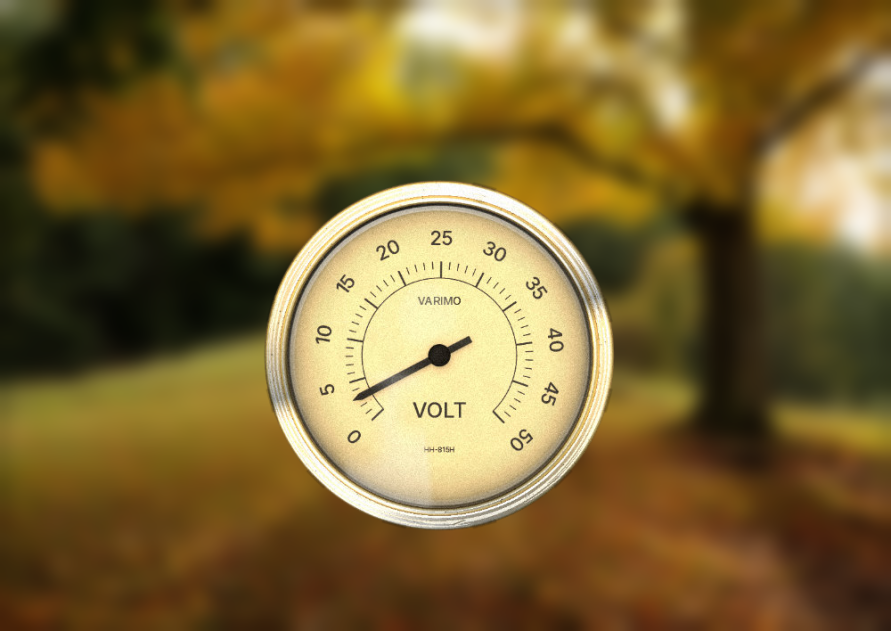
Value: 3 V
